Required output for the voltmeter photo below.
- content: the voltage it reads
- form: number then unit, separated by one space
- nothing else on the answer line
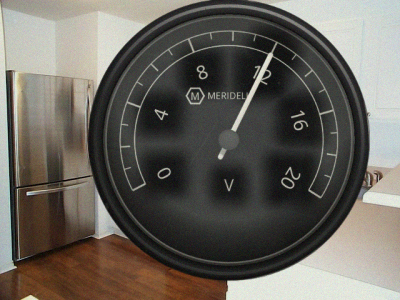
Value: 12 V
